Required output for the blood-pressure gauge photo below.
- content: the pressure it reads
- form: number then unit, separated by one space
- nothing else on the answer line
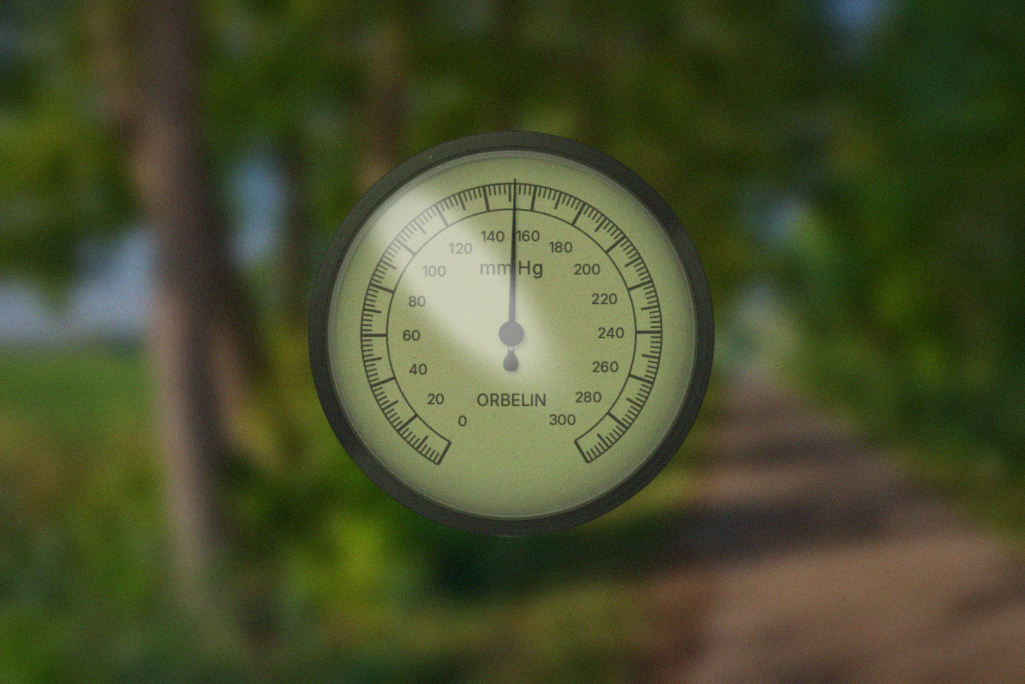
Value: 152 mmHg
